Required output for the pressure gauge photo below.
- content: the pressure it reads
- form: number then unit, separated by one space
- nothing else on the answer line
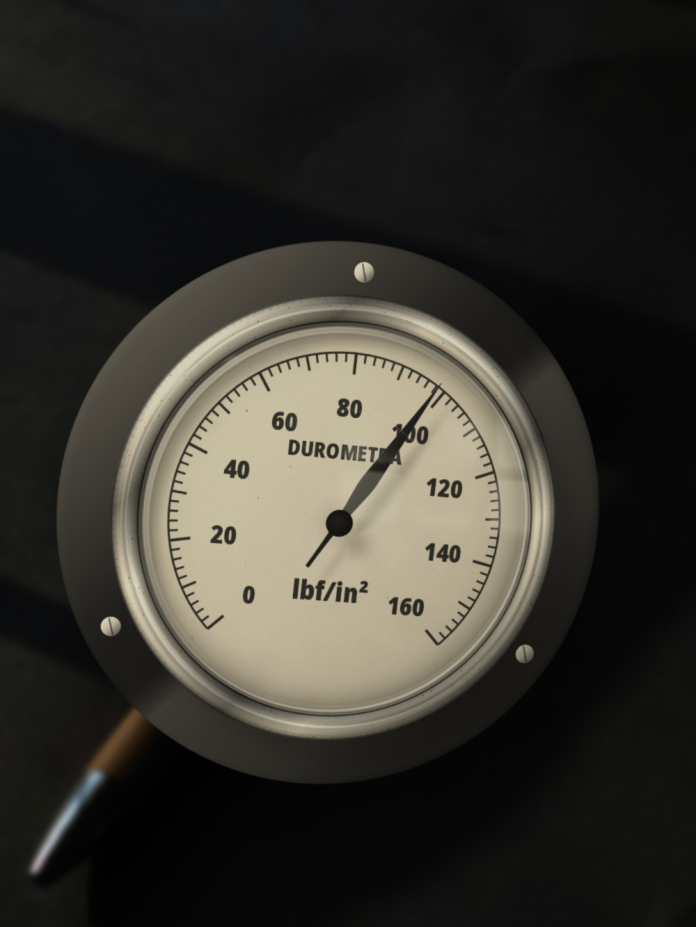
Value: 98 psi
